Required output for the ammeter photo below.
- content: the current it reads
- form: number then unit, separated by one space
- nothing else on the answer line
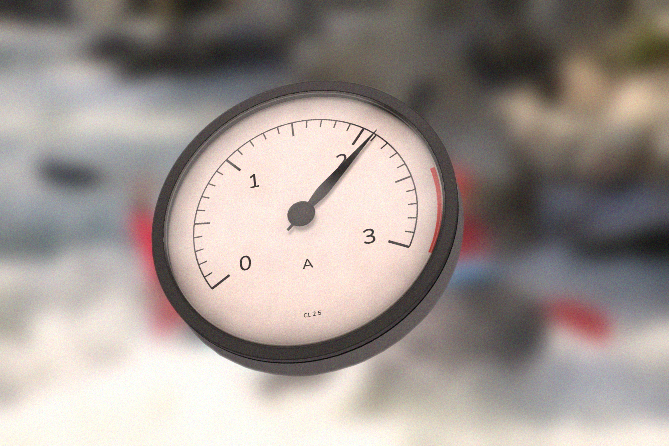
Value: 2.1 A
